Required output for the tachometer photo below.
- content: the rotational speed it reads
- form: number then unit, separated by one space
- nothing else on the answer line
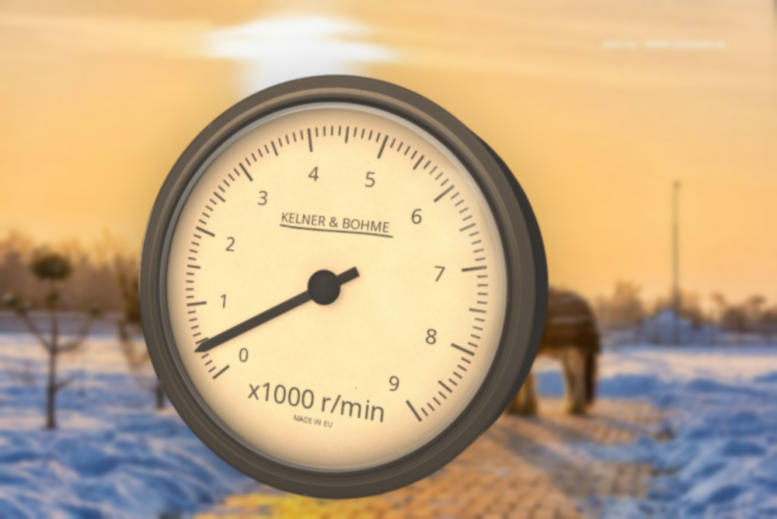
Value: 400 rpm
